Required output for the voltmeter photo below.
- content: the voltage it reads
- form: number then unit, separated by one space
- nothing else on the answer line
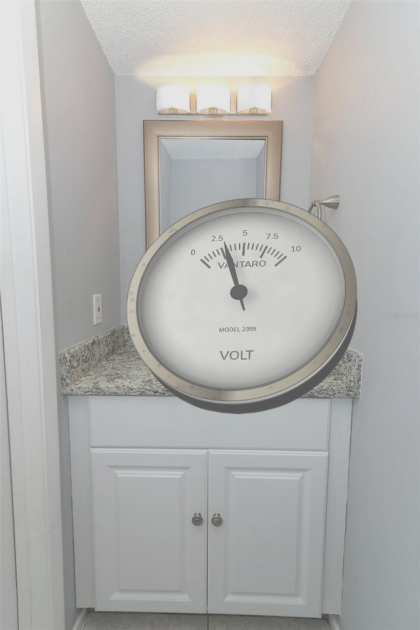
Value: 3 V
